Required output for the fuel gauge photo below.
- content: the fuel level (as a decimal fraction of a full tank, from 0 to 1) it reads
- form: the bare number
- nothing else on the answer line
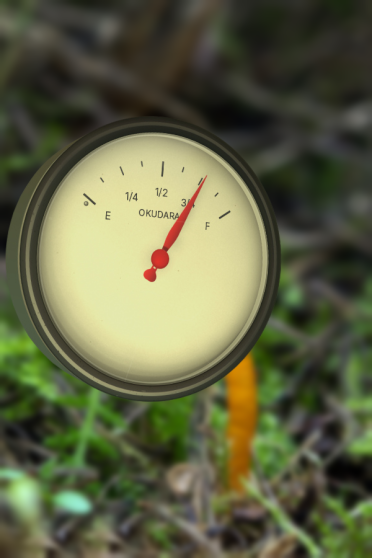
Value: 0.75
